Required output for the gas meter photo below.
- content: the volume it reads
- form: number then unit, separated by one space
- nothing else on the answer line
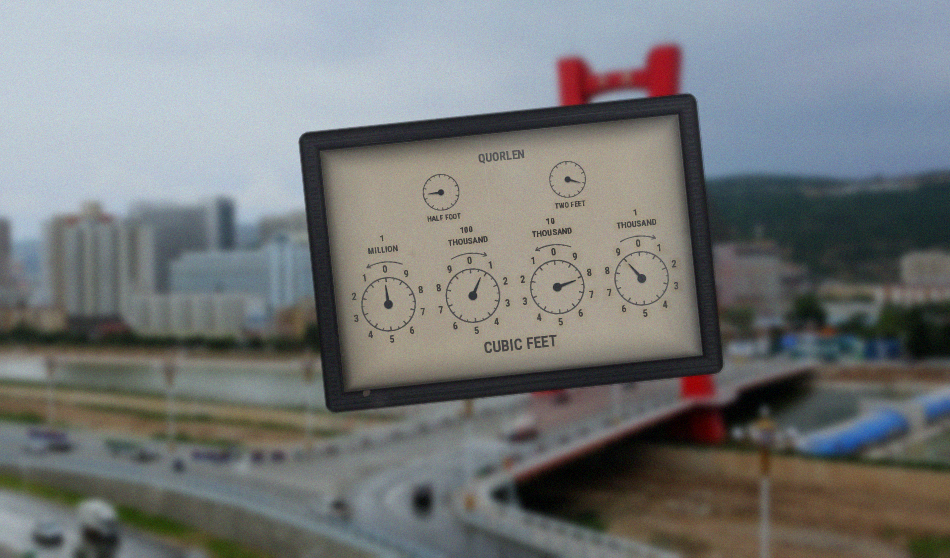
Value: 7900 ft³
